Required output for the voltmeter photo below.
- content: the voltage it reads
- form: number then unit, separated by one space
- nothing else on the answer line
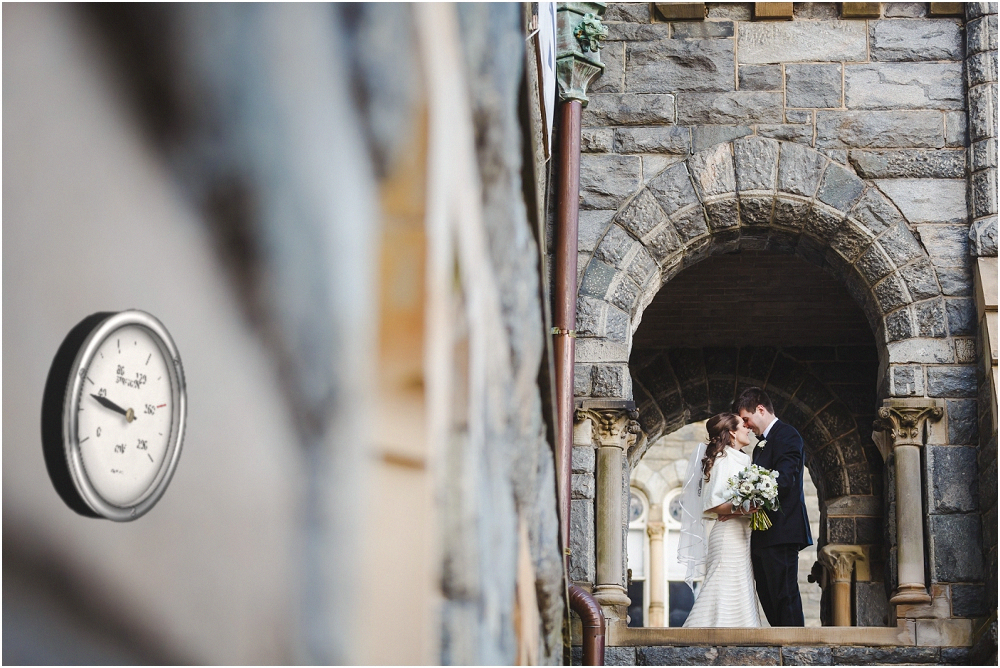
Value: 30 mV
